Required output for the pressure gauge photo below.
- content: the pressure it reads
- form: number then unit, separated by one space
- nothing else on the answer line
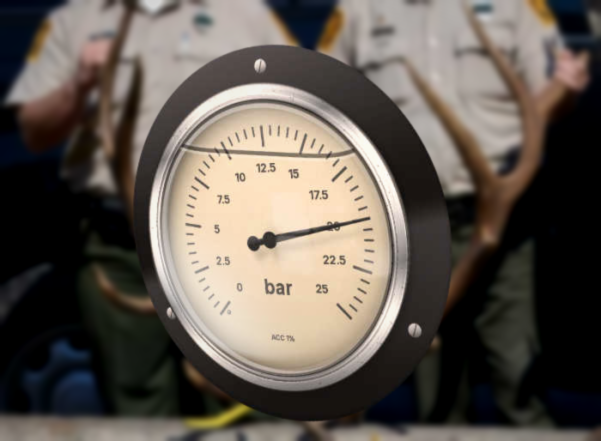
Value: 20 bar
